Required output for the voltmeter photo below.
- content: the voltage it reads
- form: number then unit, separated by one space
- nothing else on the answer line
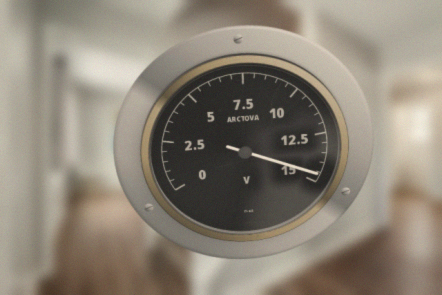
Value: 14.5 V
